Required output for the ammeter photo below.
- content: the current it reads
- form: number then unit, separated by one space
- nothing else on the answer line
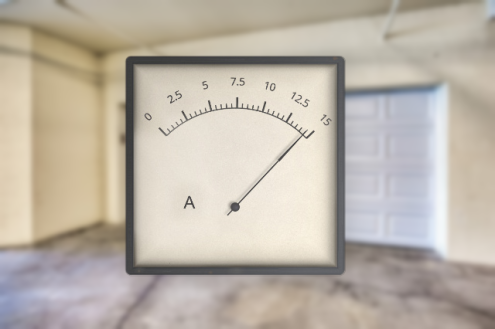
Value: 14.5 A
